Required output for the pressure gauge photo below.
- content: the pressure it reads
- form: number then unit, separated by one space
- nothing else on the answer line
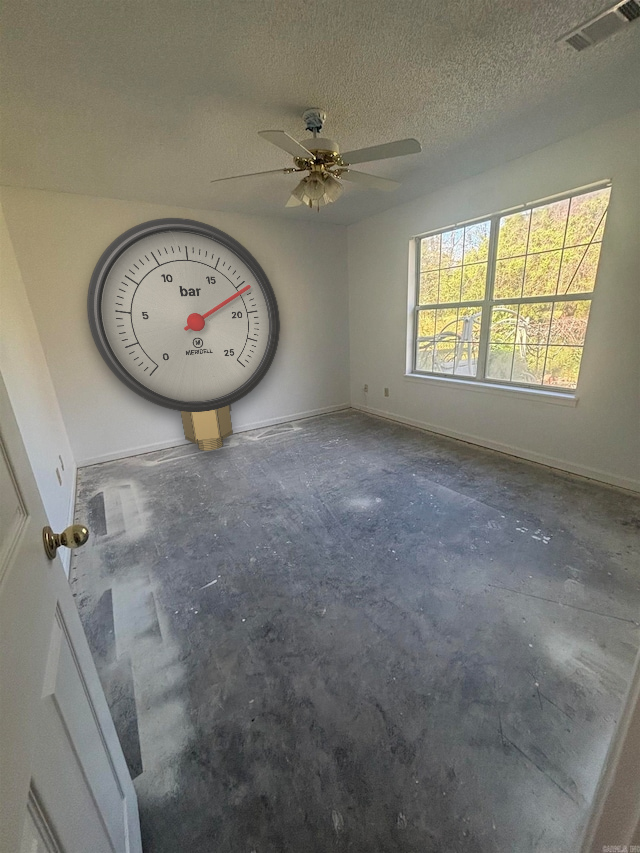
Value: 18 bar
